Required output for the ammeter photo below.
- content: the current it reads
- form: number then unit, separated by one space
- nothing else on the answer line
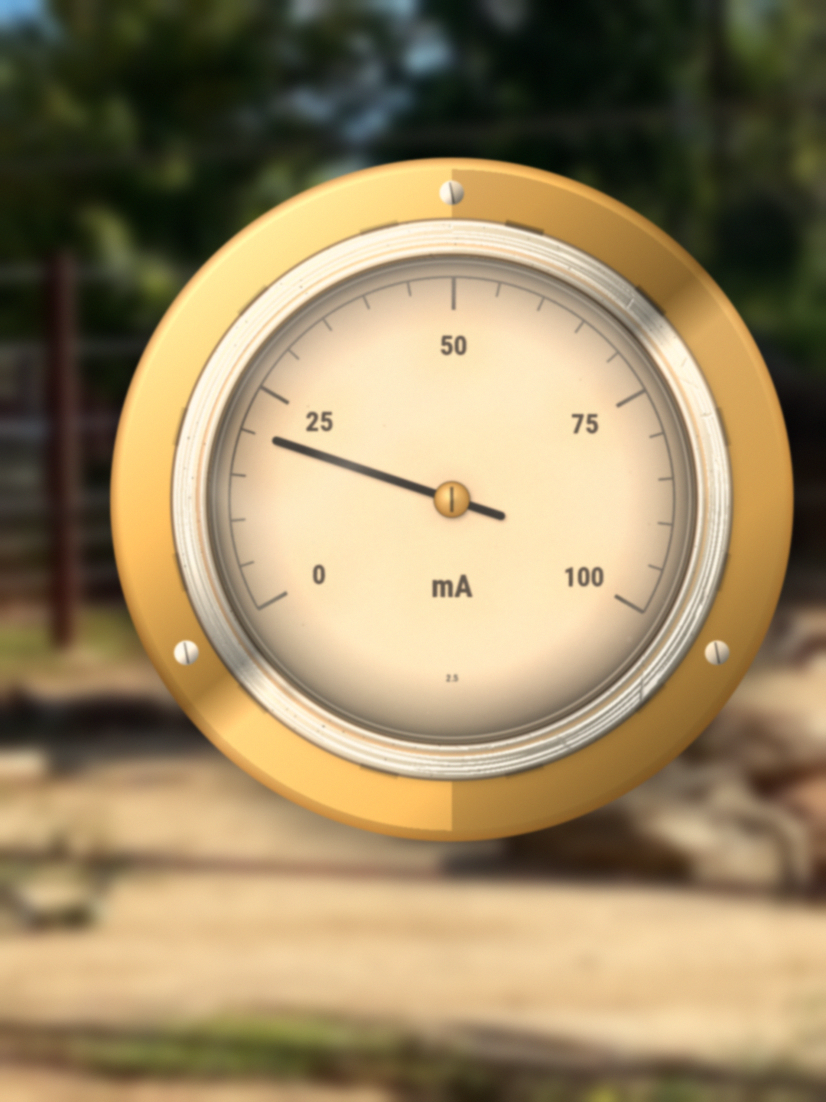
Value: 20 mA
